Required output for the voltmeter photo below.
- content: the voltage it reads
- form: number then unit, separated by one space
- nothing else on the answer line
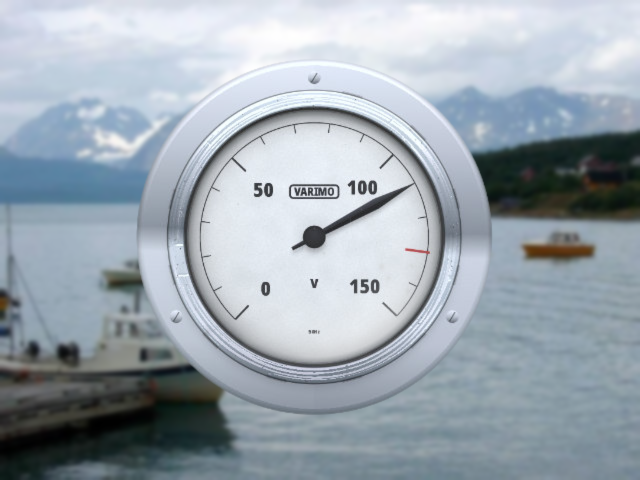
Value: 110 V
